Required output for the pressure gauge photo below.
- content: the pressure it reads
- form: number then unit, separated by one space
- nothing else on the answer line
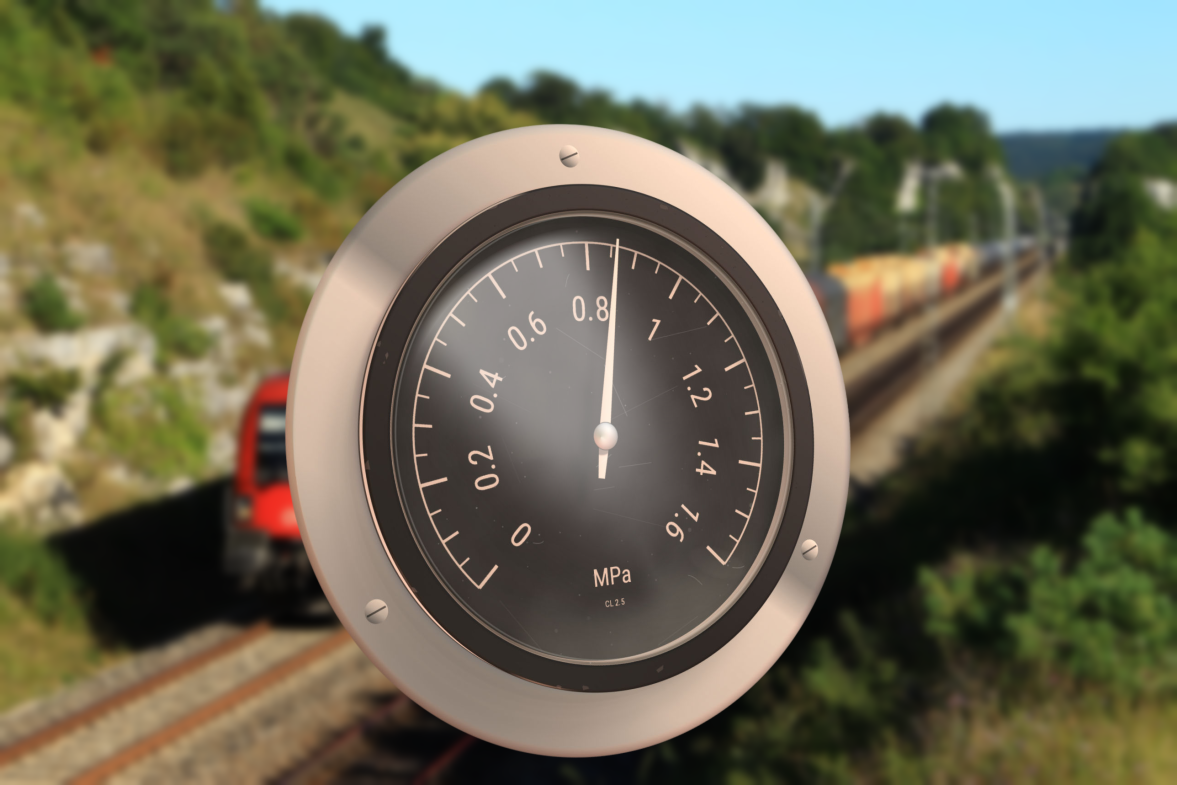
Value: 0.85 MPa
